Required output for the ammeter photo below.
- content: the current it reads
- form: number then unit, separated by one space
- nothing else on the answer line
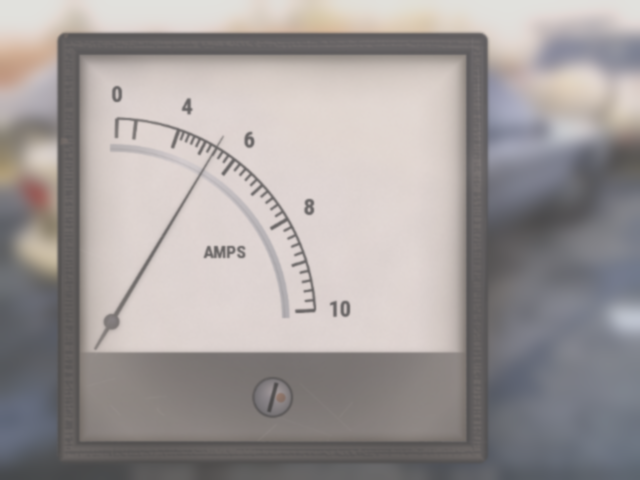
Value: 5.4 A
